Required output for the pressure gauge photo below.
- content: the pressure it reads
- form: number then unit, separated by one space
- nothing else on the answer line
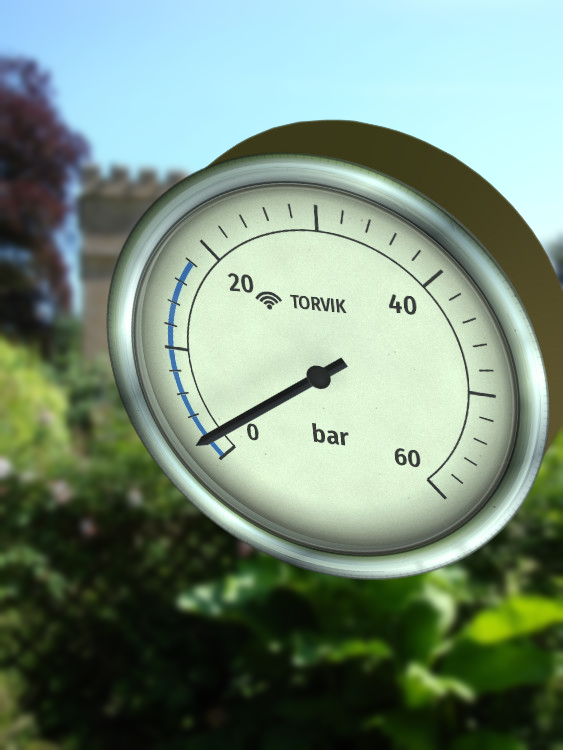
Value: 2 bar
